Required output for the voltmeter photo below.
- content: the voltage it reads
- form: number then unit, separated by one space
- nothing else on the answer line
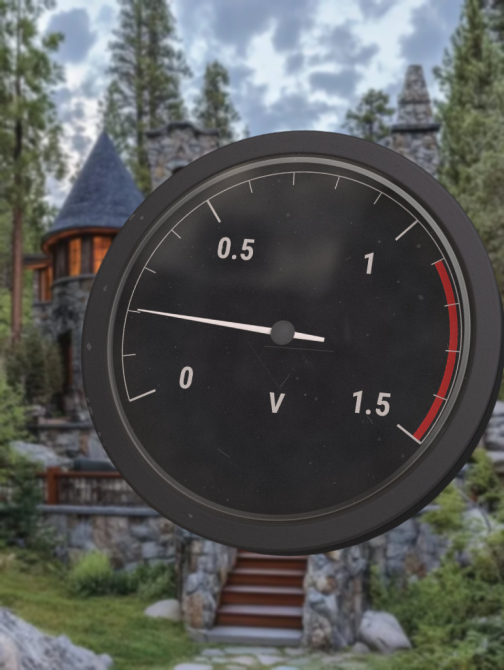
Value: 0.2 V
